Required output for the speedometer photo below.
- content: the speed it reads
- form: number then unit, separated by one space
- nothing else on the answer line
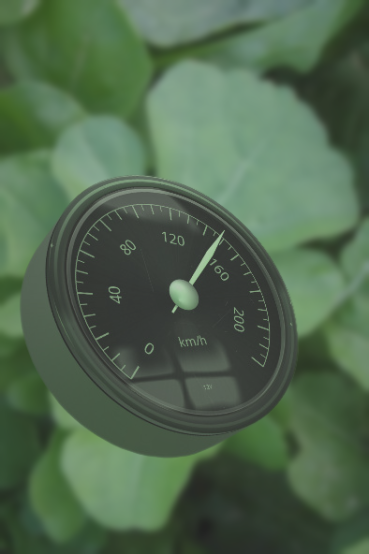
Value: 147.5 km/h
